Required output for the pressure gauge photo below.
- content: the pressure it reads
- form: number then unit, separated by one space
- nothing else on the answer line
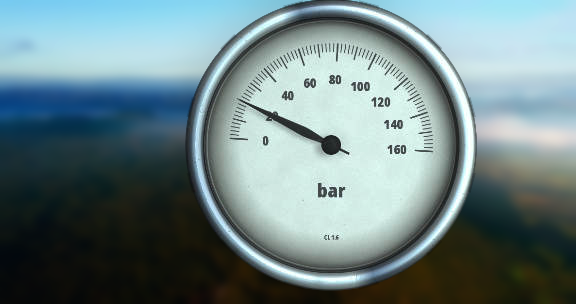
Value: 20 bar
